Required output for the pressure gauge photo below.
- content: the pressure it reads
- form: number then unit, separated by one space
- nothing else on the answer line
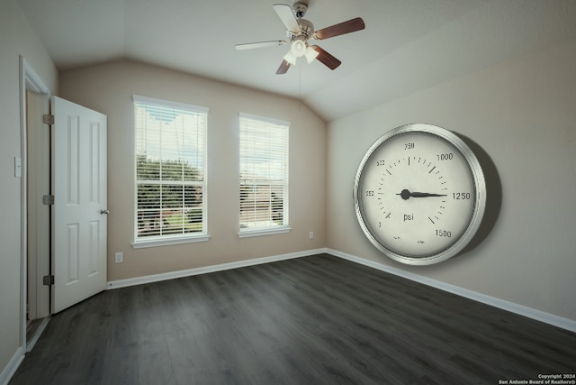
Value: 1250 psi
